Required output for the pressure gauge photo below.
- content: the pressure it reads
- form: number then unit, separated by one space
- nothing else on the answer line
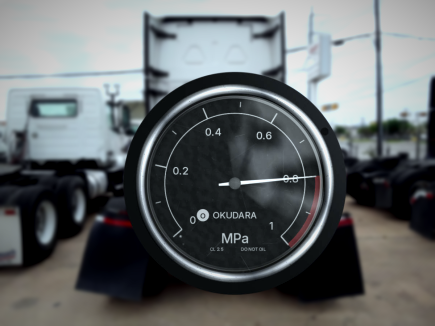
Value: 0.8 MPa
